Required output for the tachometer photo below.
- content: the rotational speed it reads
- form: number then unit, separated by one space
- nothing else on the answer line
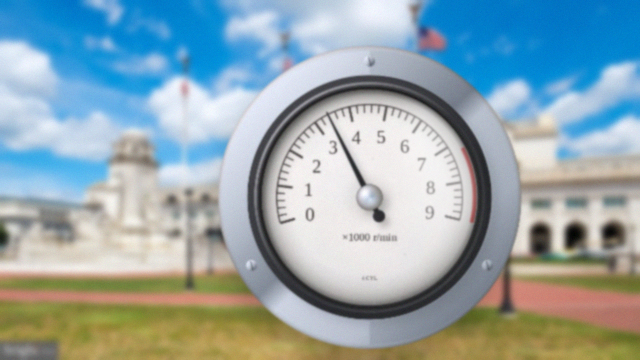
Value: 3400 rpm
